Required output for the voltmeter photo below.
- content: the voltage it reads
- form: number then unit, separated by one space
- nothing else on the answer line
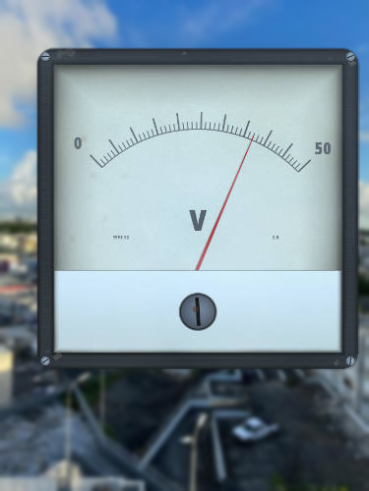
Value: 37 V
